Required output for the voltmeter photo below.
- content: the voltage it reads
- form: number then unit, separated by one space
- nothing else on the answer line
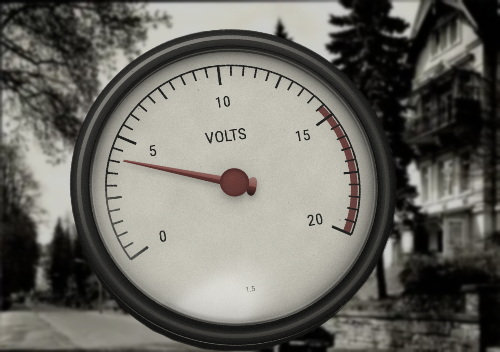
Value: 4 V
